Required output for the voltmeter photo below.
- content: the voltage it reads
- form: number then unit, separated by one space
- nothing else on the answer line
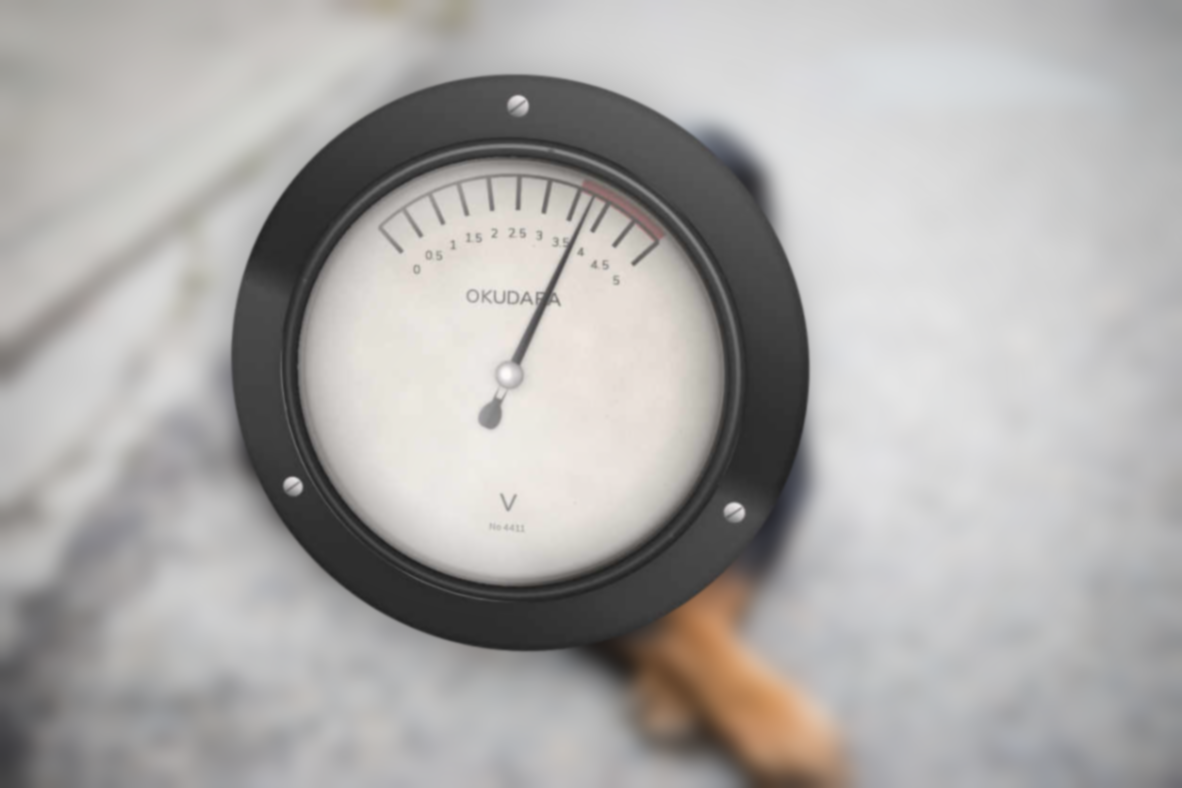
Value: 3.75 V
